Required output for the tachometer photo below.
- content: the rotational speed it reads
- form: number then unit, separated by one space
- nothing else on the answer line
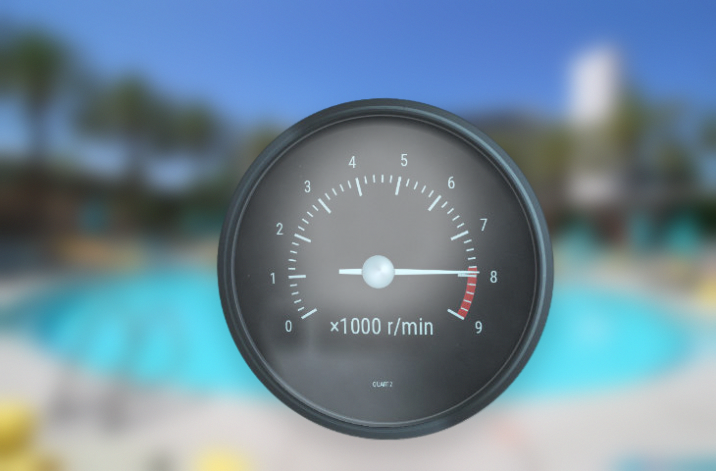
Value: 7900 rpm
